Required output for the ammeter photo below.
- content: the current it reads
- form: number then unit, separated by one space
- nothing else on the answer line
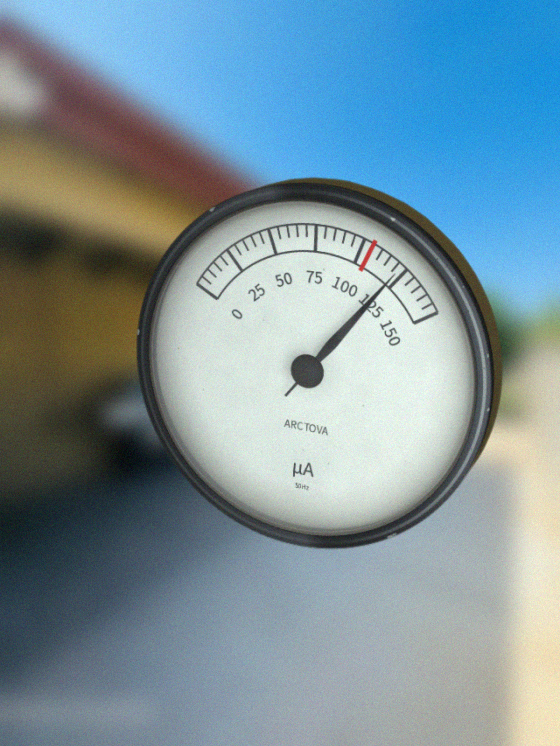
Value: 122.5 µA
